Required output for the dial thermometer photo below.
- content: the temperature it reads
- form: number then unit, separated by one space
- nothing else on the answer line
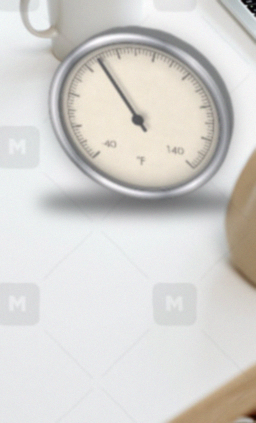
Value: 30 °F
